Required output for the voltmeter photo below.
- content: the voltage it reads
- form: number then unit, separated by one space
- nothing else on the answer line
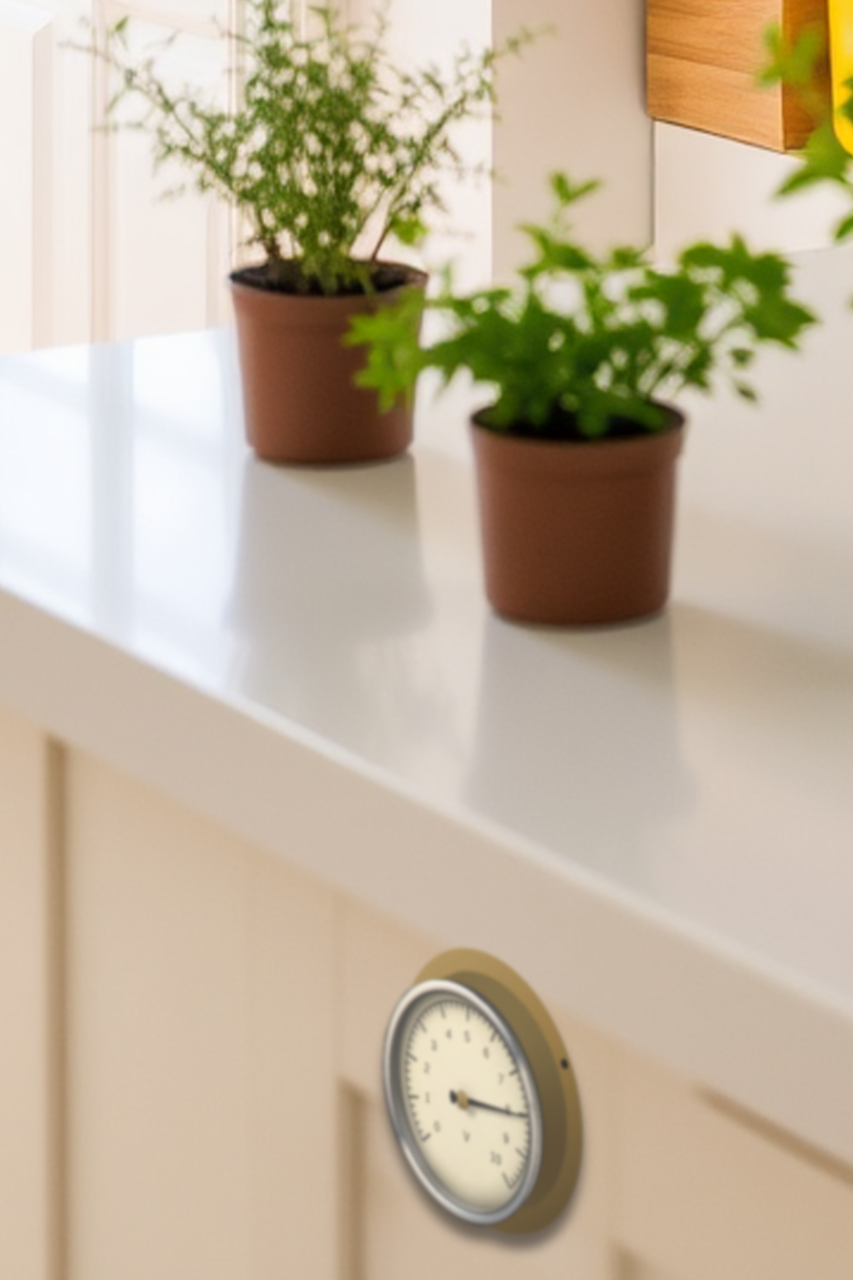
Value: 8 V
